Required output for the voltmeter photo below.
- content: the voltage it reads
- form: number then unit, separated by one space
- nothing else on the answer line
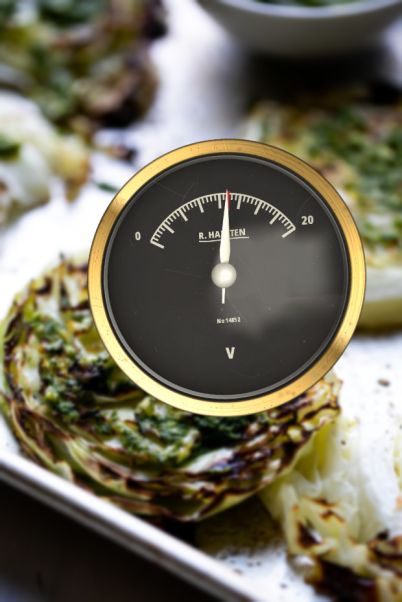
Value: 11 V
